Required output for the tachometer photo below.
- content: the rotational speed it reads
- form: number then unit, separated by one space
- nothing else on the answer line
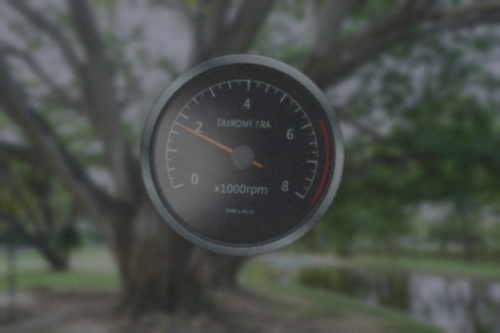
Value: 1750 rpm
